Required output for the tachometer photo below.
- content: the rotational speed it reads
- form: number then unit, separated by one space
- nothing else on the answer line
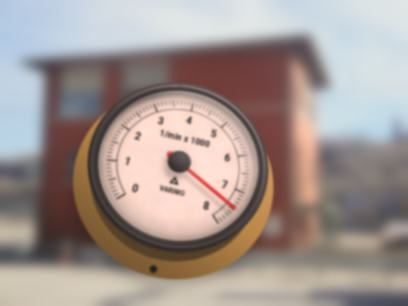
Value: 7500 rpm
